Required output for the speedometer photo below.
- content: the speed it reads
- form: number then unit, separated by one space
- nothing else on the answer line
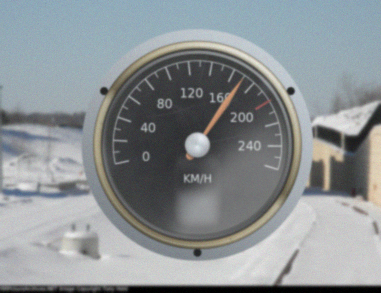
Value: 170 km/h
